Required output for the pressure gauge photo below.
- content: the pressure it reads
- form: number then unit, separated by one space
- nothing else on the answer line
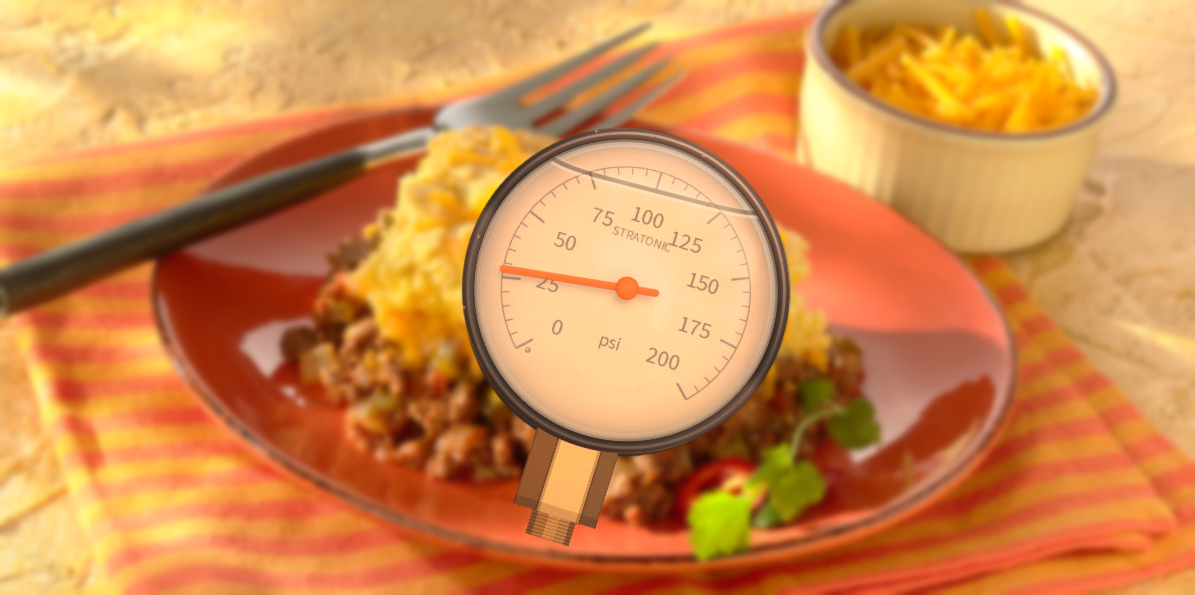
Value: 27.5 psi
